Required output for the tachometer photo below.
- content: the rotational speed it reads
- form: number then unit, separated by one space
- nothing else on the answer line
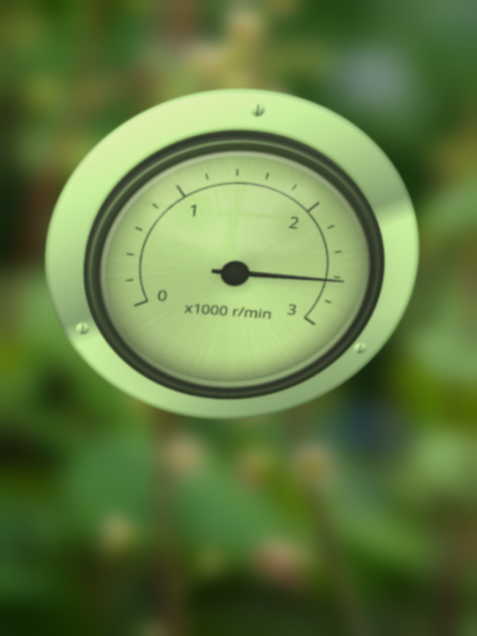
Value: 2600 rpm
